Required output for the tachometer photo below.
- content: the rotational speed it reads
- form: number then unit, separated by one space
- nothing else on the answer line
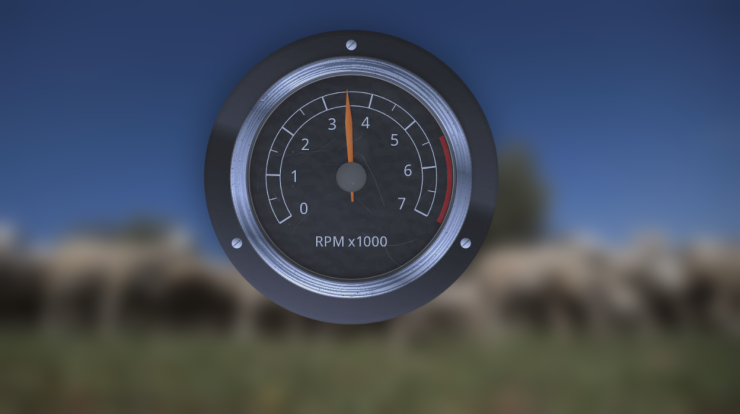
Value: 3500 rpm
